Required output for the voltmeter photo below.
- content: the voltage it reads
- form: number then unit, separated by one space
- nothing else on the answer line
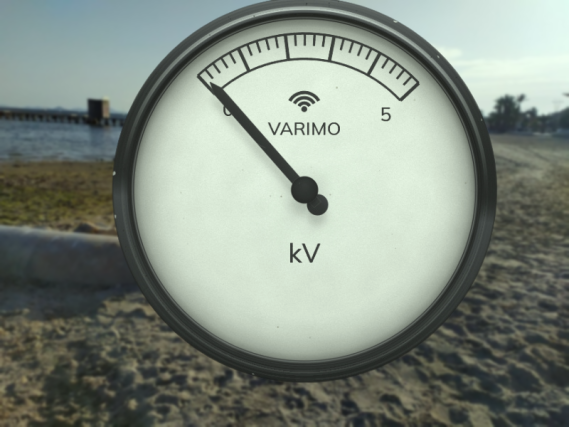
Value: 0.1 kV
